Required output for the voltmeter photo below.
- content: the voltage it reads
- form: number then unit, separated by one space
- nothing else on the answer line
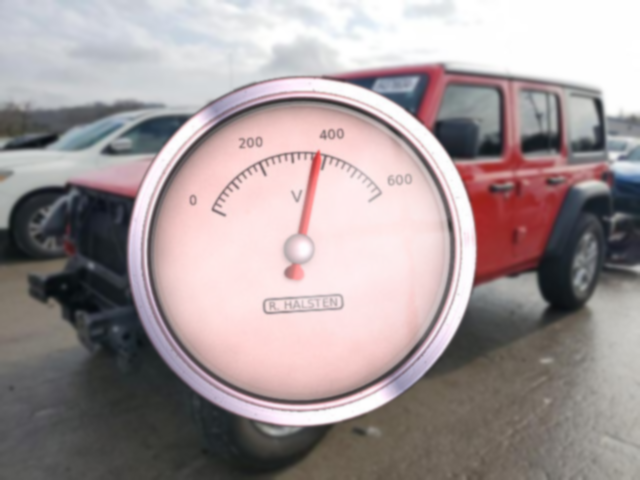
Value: 380 V
